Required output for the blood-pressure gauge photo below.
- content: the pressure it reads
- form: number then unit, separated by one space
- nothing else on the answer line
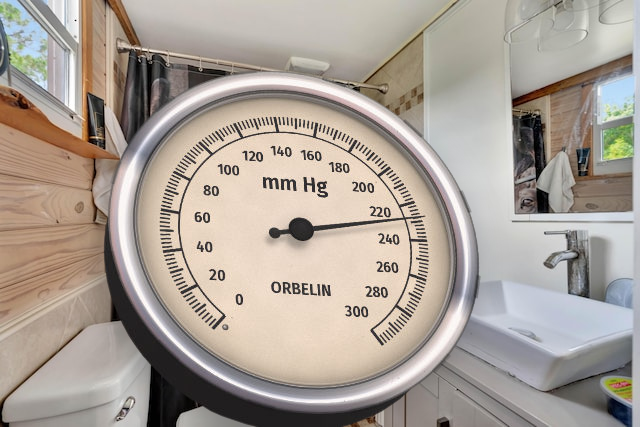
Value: 230 mmHg
